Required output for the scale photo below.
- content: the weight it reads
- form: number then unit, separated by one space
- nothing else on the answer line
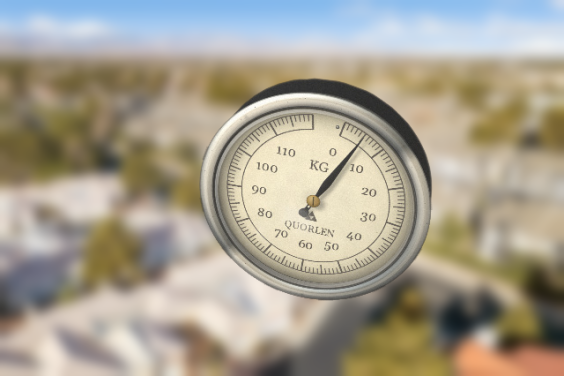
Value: 5 kg
